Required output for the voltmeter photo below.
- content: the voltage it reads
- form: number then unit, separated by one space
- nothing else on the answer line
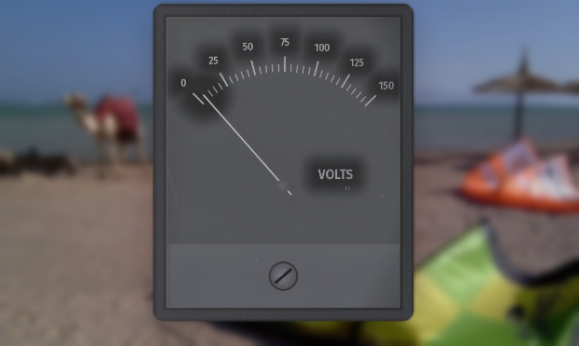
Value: 5 V
